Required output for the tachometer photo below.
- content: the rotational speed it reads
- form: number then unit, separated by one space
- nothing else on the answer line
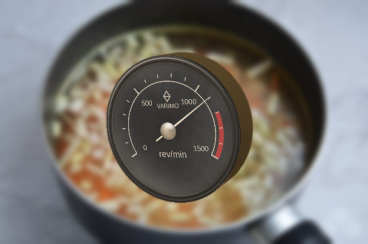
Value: 1100 rpm
